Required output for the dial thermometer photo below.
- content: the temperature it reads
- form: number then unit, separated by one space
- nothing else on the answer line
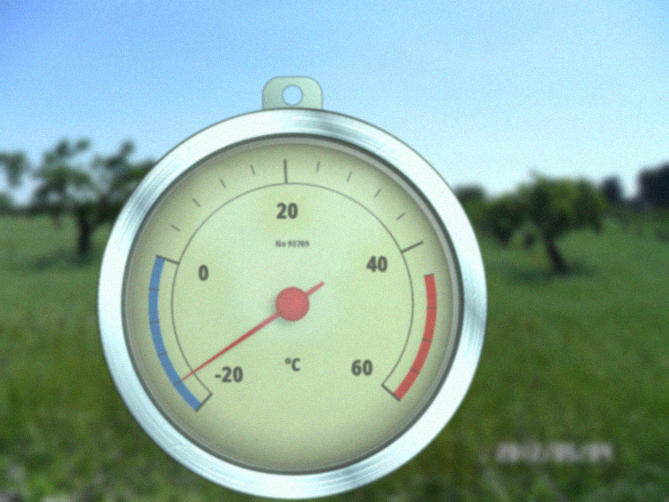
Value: -16 °C
